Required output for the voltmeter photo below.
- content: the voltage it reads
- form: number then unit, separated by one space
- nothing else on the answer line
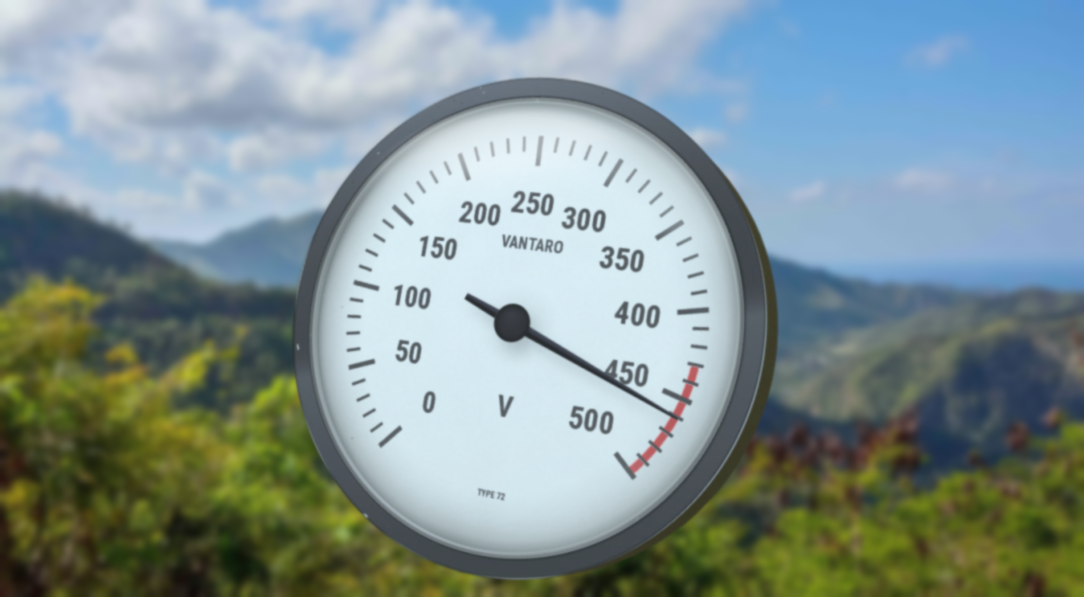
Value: 460 V
